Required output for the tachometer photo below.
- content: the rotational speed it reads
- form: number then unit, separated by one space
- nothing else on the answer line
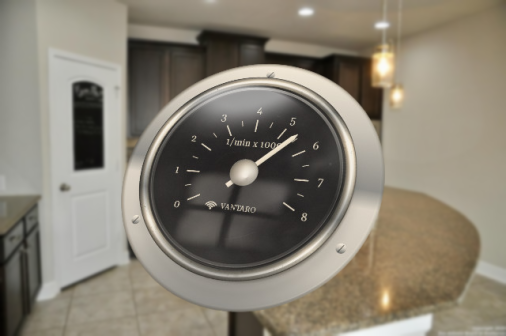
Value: 5500 rpm
